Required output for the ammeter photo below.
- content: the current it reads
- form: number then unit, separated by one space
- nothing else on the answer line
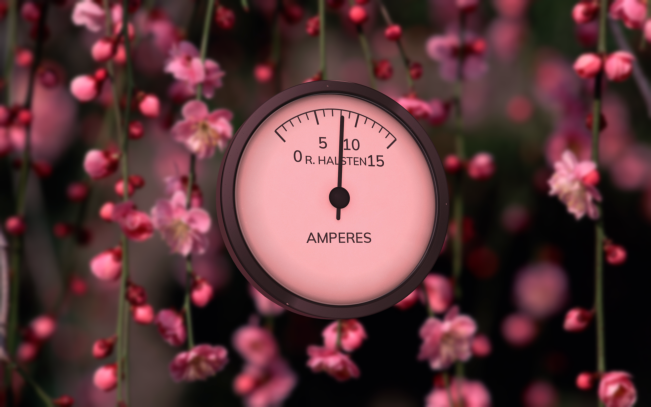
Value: 8 A
